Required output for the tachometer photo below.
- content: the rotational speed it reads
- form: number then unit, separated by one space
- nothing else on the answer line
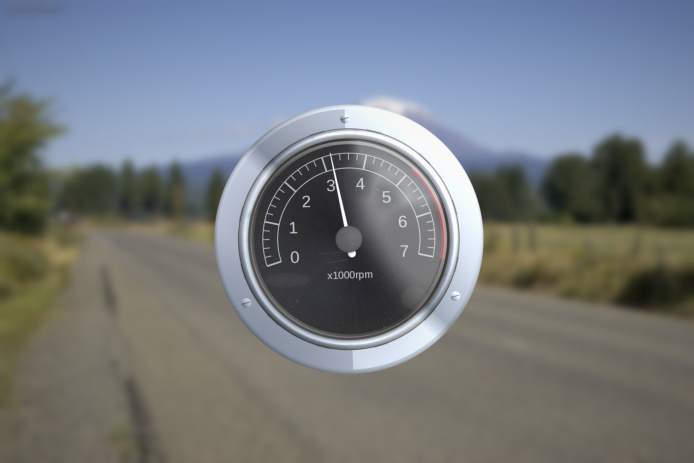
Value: 3200 rpm
